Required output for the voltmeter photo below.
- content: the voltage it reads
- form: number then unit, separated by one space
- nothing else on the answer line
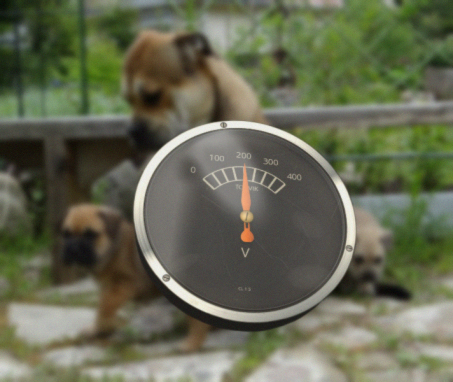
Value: 200 V
